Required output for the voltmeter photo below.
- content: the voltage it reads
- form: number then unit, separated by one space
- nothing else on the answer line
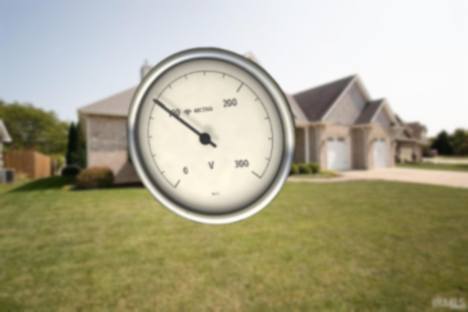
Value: 100 V
